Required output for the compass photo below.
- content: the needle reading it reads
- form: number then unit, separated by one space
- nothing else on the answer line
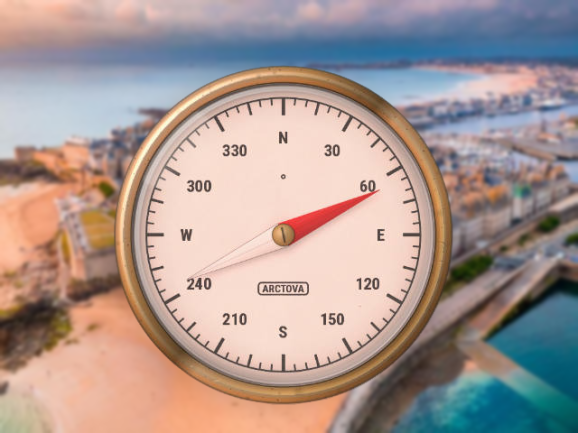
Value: 65 °
